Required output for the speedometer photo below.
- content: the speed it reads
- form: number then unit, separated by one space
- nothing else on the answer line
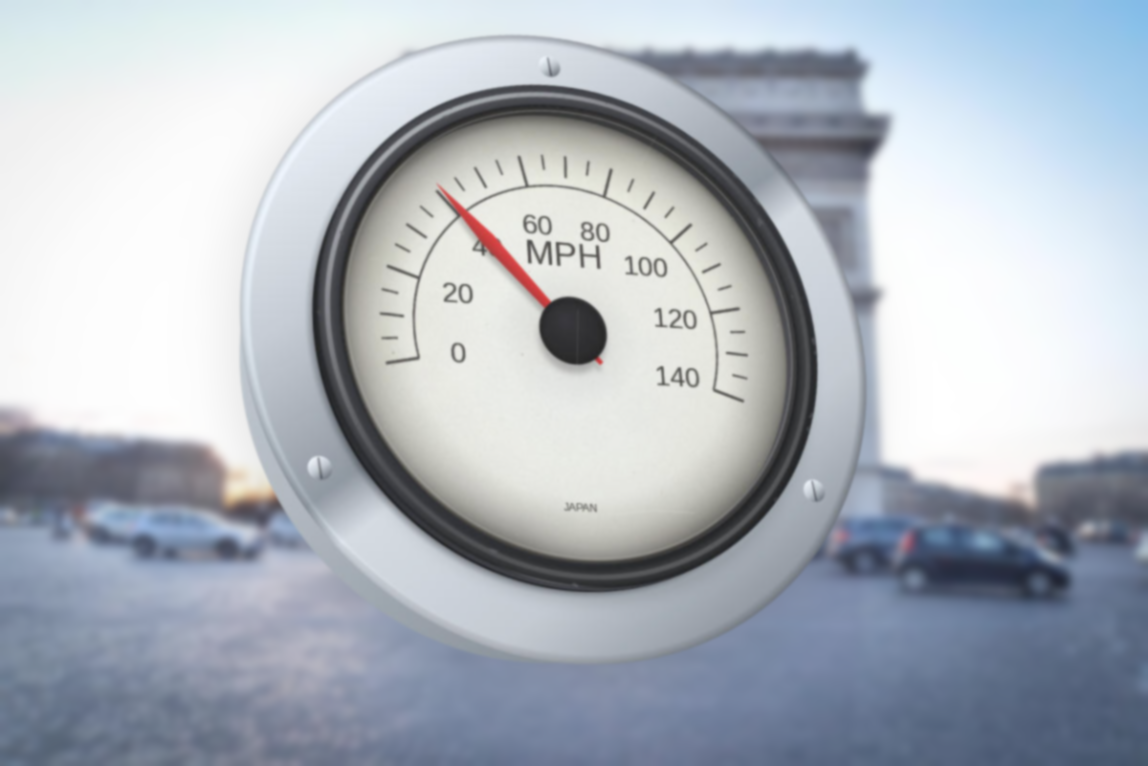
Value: 40 mph
